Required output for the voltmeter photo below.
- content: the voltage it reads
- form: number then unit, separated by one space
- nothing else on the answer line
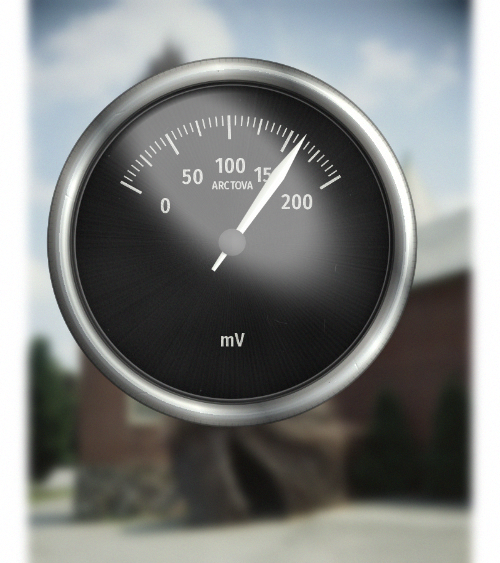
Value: 160 mV
